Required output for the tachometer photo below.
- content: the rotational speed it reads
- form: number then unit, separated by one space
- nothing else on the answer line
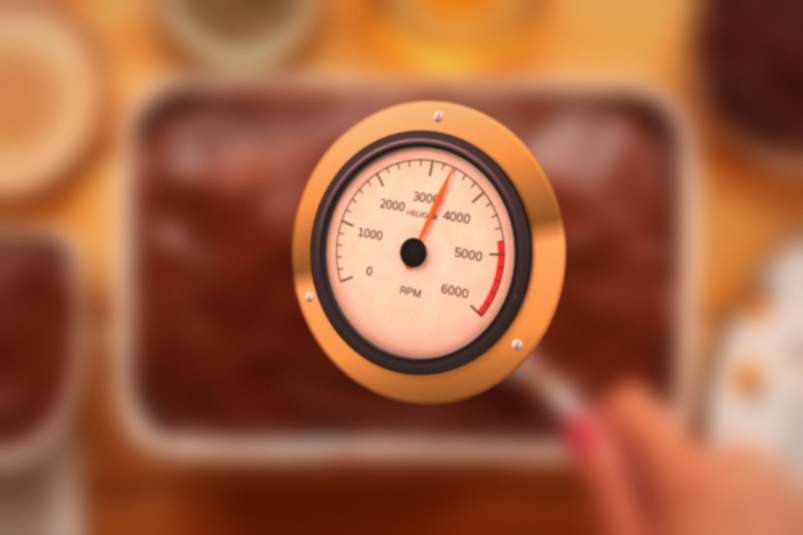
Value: 3400 rpm
